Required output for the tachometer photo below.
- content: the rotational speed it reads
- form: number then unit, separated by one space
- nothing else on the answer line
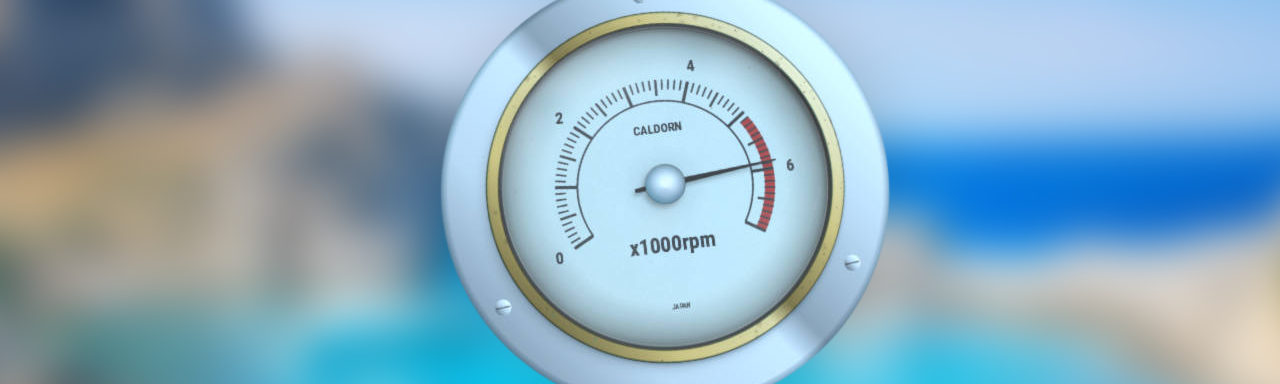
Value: 5900 rpm
